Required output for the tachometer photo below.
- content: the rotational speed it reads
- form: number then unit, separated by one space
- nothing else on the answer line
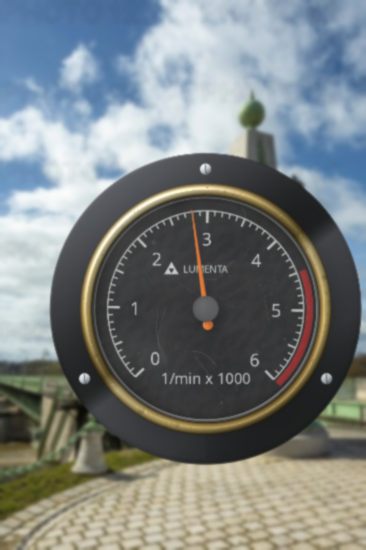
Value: 2800 rpm
